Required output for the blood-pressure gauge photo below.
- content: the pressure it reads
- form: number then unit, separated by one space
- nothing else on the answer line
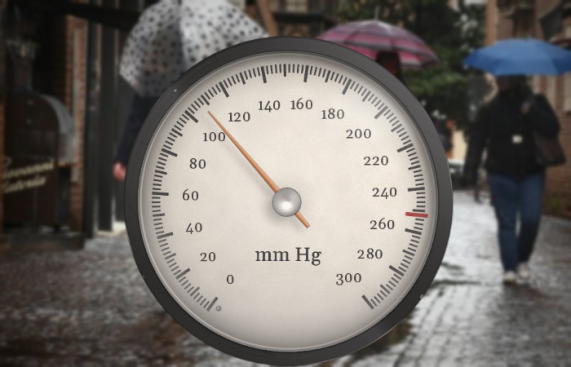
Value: 108 mmHg
